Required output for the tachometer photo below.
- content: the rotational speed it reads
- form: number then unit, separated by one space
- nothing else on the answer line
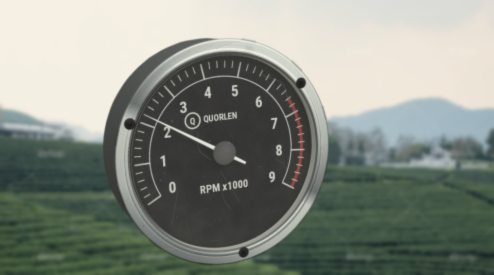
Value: 2200 rpm
